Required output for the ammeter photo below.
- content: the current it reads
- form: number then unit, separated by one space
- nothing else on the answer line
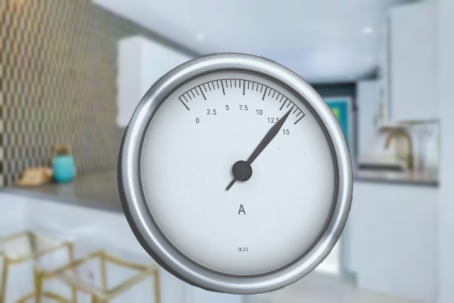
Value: 13.5 A
